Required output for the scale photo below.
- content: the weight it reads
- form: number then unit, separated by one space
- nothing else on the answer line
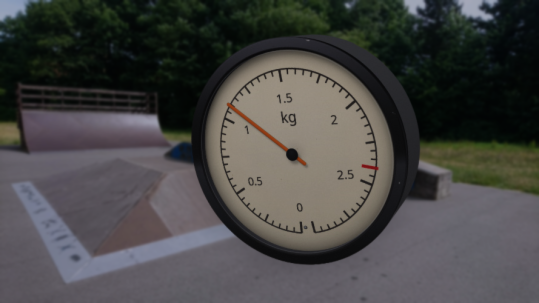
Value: 1.1 kg
